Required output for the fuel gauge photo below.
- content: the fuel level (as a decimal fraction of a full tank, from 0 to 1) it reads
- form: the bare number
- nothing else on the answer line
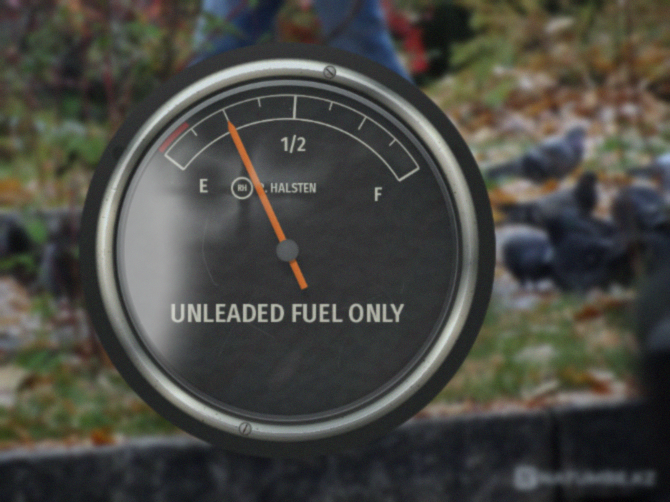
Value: 0.25
